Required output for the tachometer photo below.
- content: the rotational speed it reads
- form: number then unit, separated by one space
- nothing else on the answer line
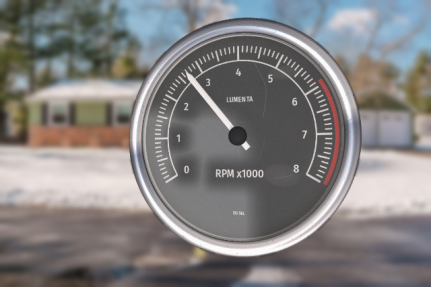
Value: 2700 rpm
